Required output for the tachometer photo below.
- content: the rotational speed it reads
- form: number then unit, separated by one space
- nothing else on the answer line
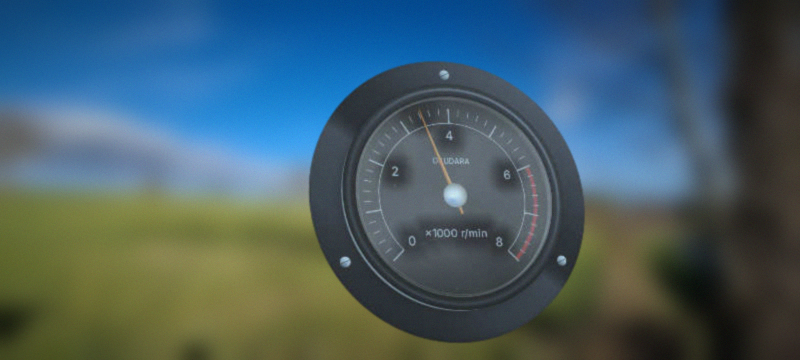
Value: 3400 rpm
